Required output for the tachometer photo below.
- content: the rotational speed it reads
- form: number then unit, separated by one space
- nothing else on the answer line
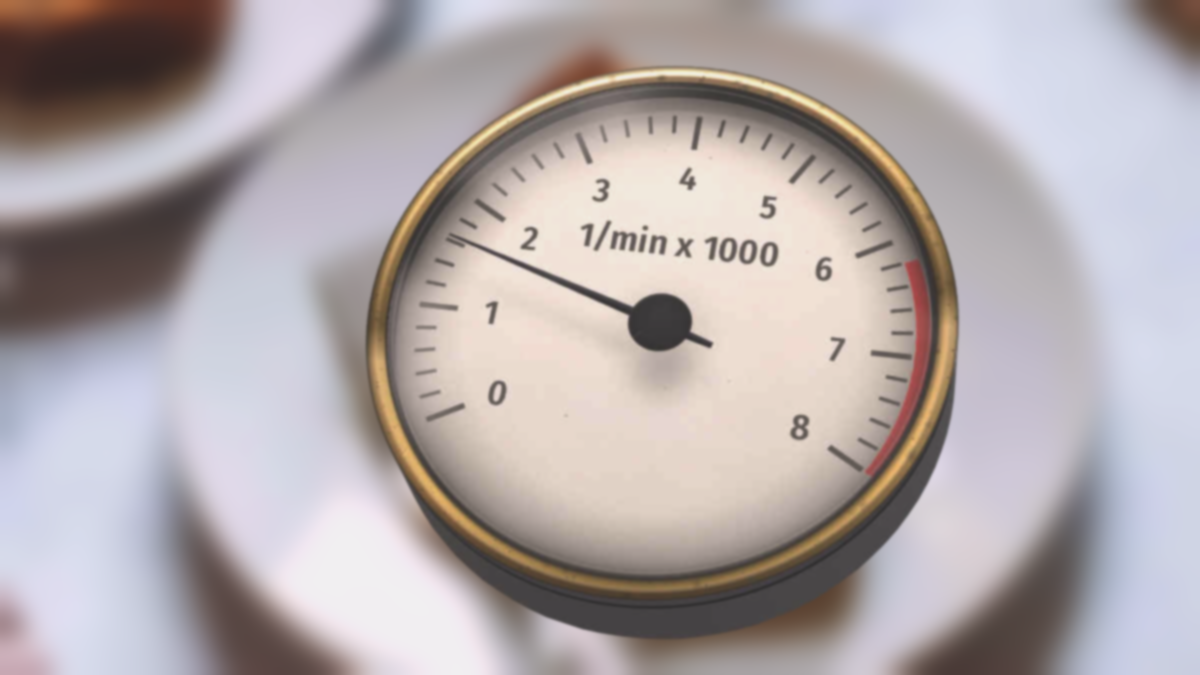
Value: 1600 rpm
